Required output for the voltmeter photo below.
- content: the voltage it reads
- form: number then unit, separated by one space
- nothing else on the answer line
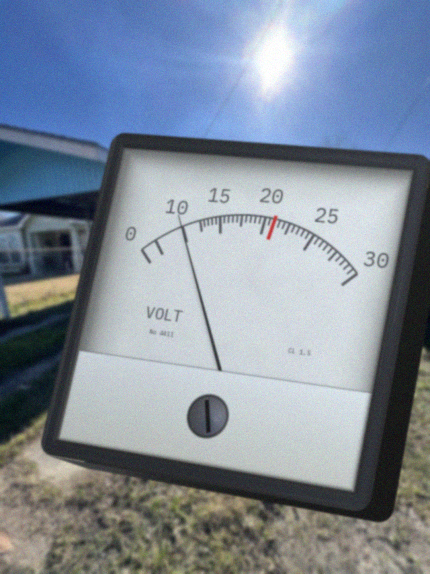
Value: 10 V
